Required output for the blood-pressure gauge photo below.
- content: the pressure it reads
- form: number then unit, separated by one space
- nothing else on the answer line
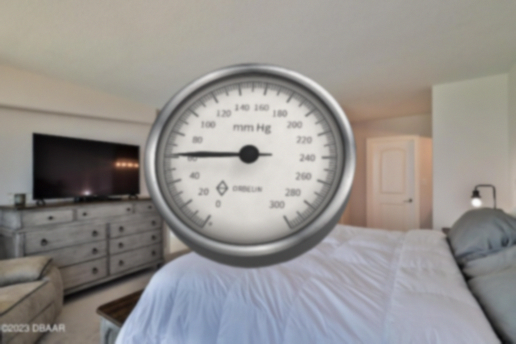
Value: 60 mmHg
